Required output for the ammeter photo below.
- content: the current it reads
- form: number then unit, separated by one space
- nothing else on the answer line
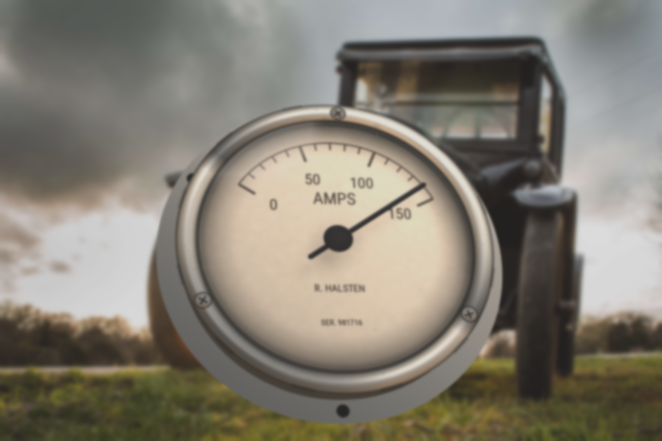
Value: 140 A
